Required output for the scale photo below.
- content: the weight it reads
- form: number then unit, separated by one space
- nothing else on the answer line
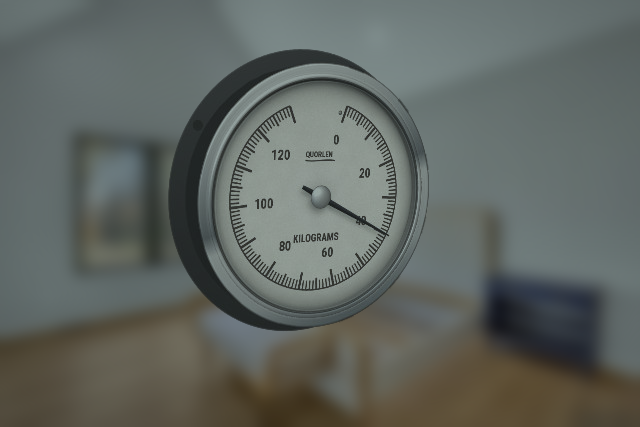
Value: 40 kg
